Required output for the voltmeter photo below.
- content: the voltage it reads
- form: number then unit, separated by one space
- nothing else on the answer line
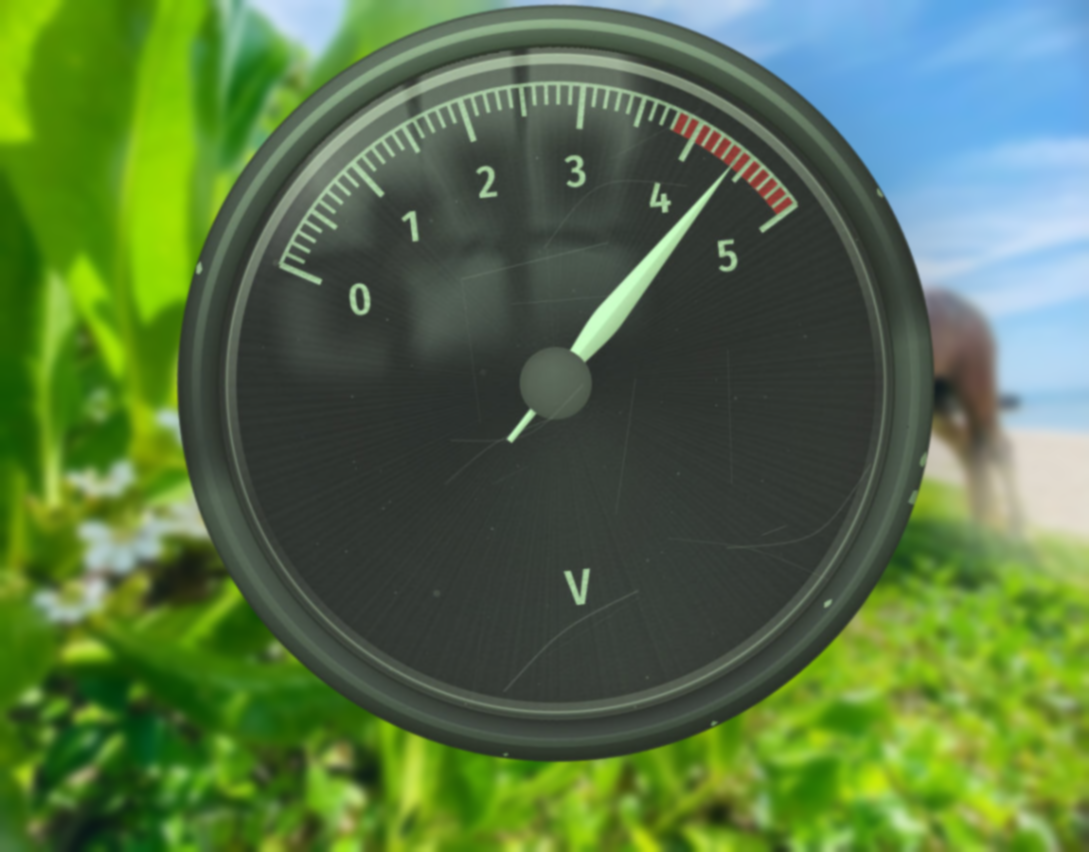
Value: 4.4 V
